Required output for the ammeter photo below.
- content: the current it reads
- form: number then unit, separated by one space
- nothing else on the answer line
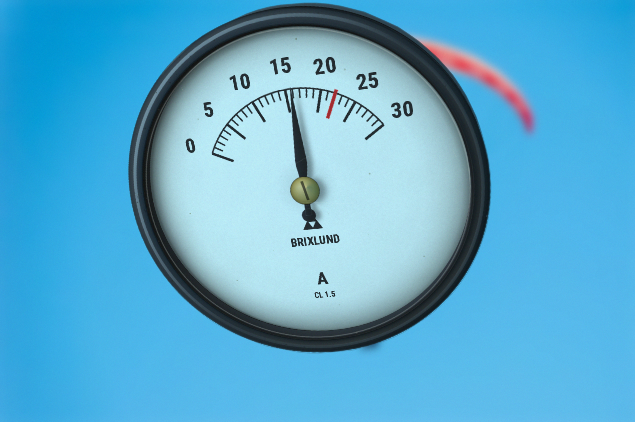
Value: 16 A
